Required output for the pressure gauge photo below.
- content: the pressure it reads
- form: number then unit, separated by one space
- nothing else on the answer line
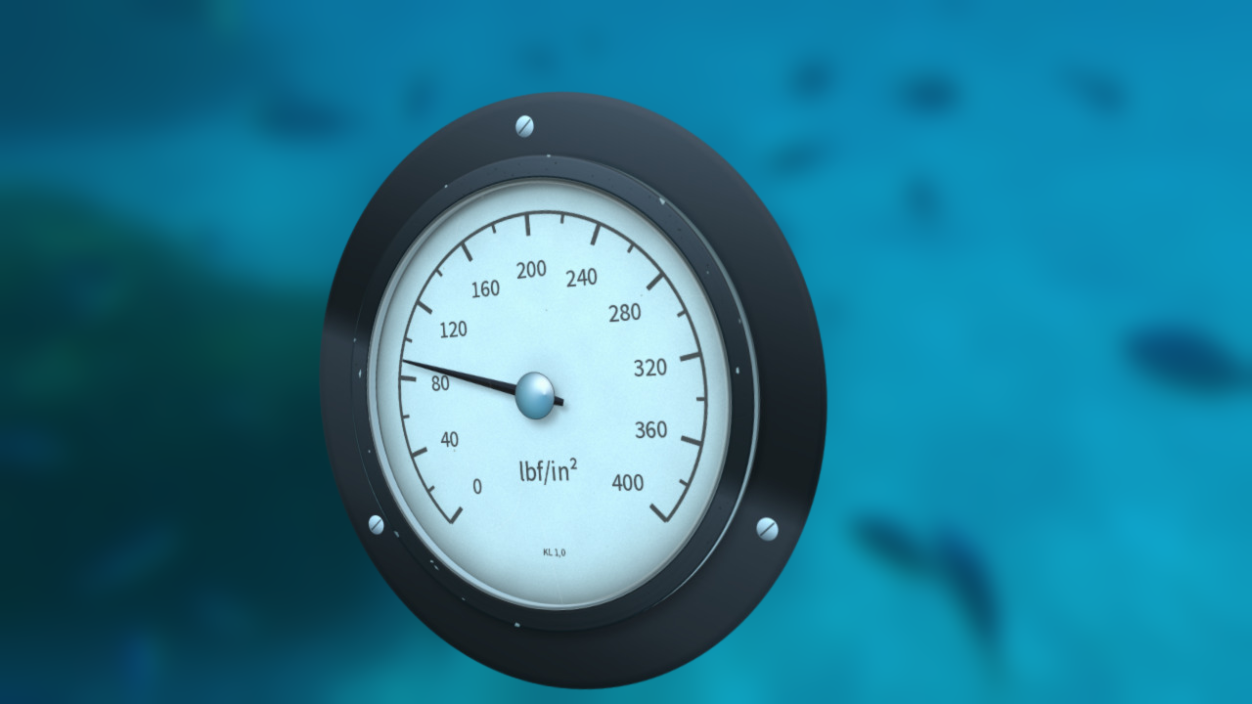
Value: 90 psi
